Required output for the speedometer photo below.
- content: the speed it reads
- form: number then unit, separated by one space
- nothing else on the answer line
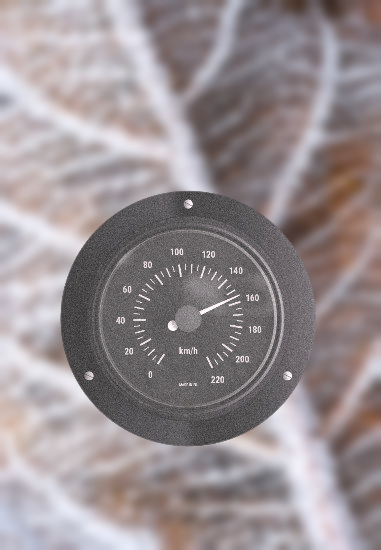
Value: 155 km/h
